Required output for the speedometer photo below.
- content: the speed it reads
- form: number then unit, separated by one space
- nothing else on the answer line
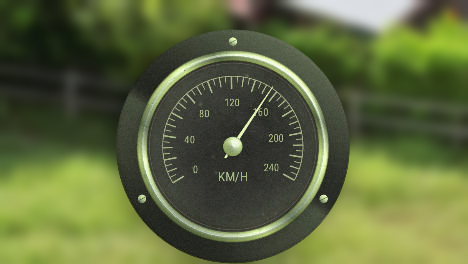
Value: 155 km/h
